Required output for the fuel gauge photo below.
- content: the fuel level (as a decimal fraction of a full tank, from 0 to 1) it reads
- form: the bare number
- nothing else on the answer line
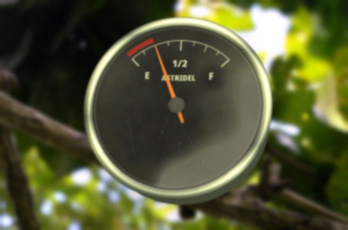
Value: 0.25
